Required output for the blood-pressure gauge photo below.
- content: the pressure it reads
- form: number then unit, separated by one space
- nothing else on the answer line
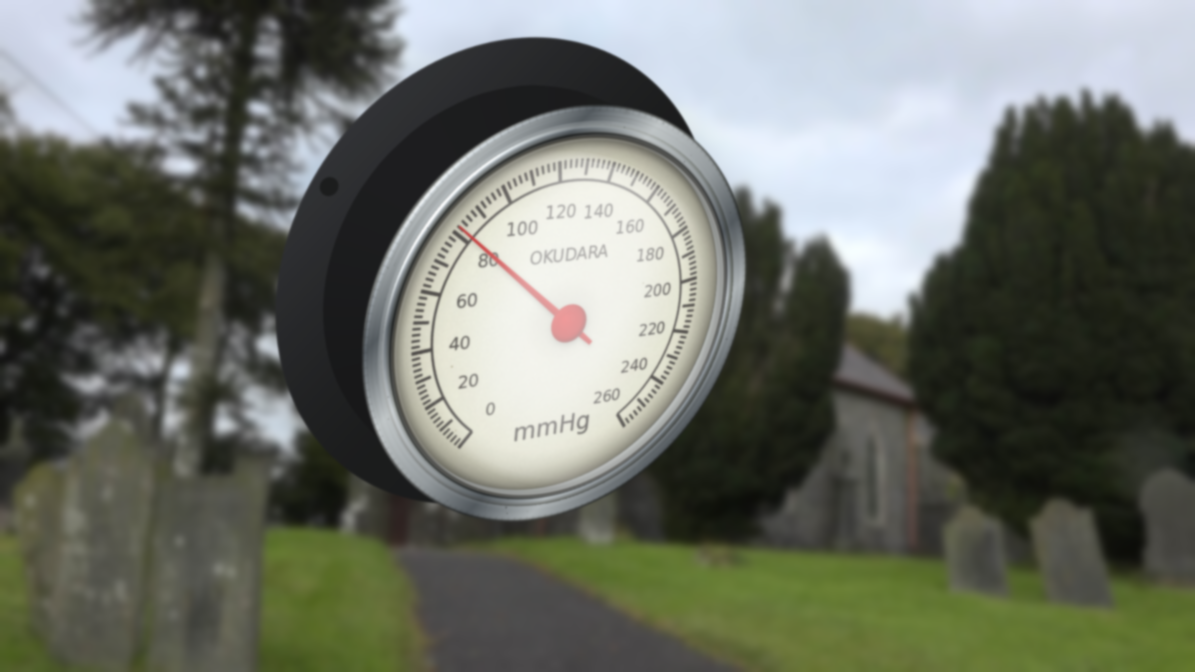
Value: 82 mmHg
